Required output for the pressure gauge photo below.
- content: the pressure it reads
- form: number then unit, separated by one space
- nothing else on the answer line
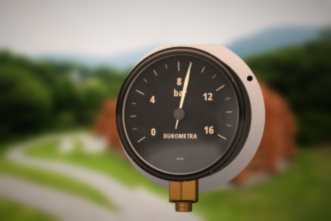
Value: 9 bar
